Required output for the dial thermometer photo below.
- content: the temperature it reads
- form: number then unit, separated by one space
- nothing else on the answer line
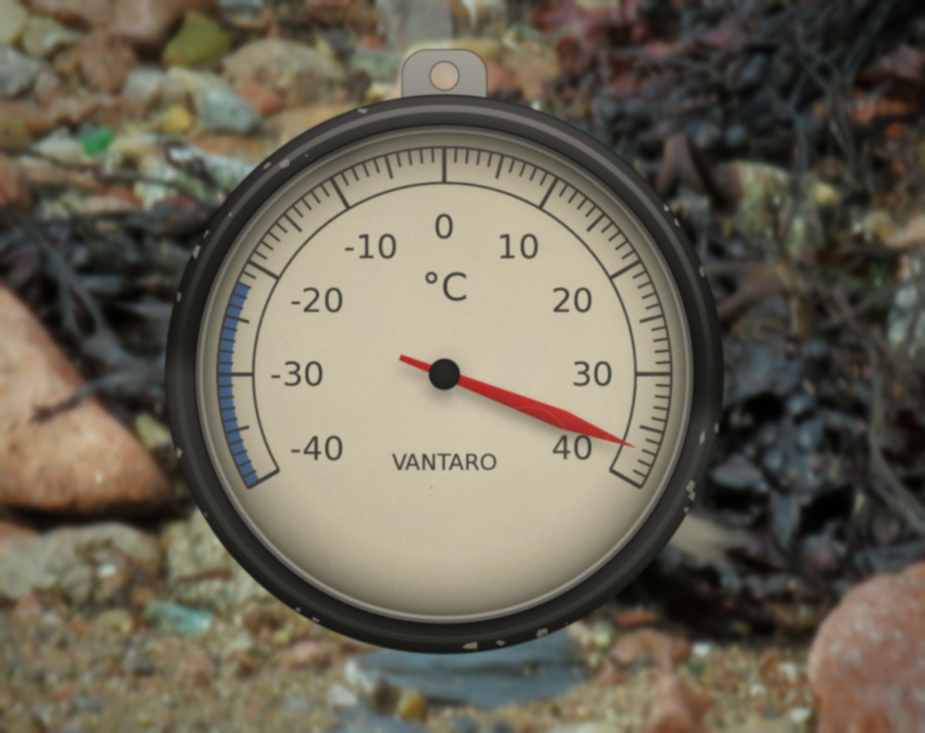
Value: 37 °C
